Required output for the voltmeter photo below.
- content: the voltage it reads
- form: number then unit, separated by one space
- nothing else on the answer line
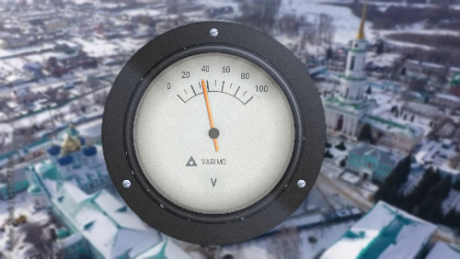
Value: 35 V
